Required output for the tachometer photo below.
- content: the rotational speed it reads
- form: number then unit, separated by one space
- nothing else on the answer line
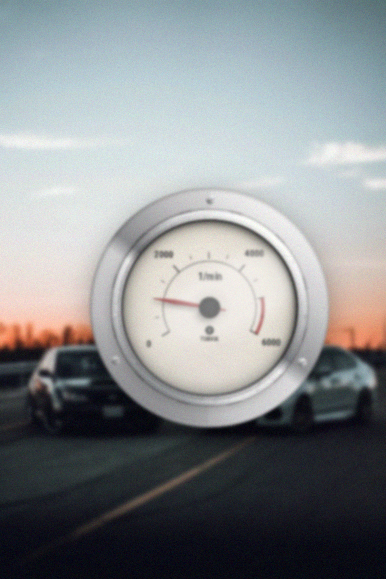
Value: 1000 rpm
